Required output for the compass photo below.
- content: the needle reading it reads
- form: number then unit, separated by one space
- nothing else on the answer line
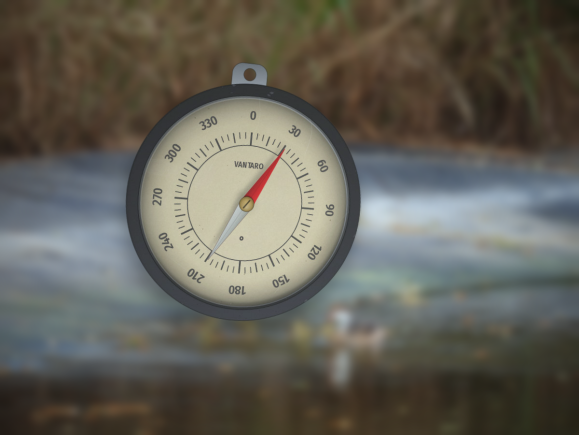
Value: 30 °
